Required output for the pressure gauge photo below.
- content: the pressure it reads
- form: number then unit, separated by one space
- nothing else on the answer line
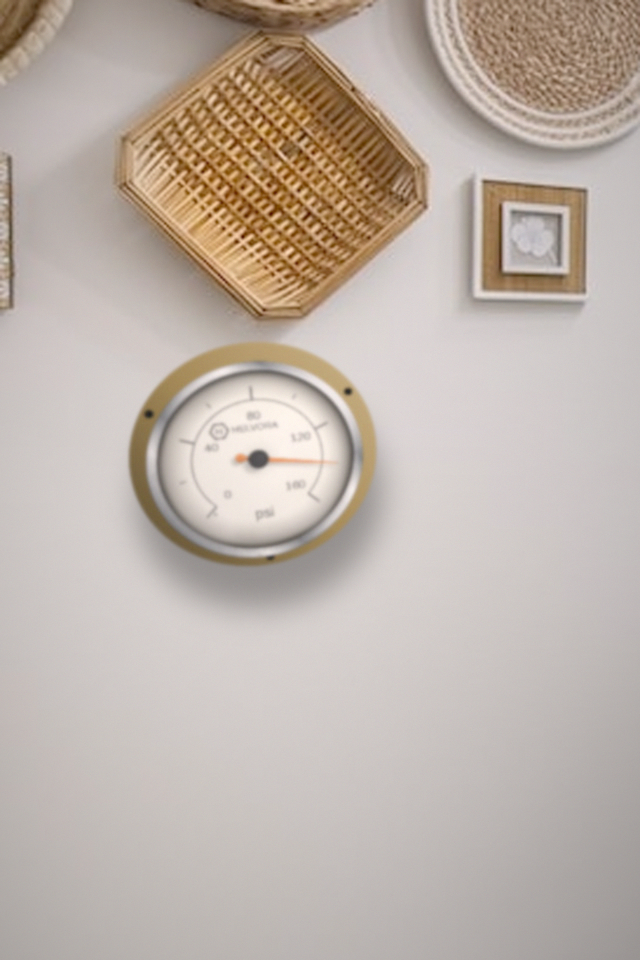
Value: 140 psi
